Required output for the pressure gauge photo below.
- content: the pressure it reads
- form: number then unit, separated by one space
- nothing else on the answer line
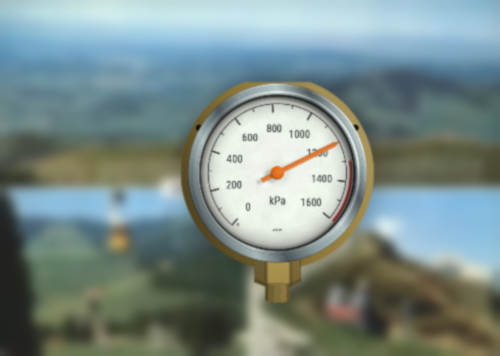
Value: 1200 kPa
